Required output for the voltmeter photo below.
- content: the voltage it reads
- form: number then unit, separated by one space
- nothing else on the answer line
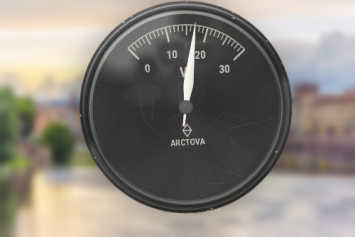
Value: 17 V
